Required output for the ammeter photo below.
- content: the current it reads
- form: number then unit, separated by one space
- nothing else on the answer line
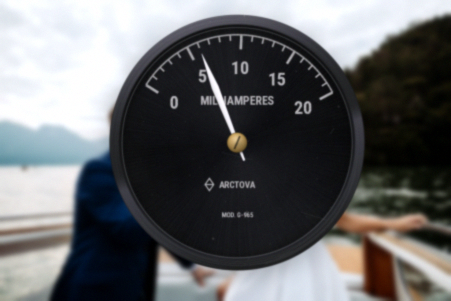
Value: 6 mA
